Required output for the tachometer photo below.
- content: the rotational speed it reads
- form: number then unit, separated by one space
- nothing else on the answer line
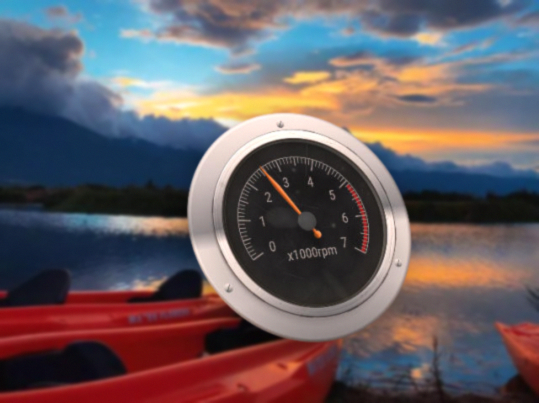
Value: 2500 rpm
